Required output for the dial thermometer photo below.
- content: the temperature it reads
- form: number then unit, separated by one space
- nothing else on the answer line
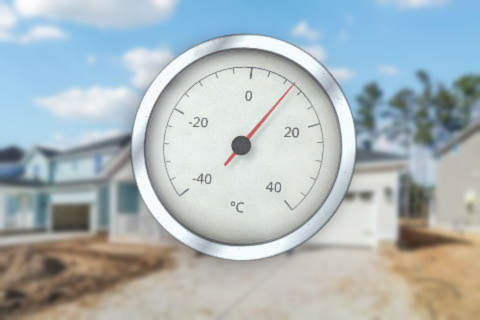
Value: 10 °C
